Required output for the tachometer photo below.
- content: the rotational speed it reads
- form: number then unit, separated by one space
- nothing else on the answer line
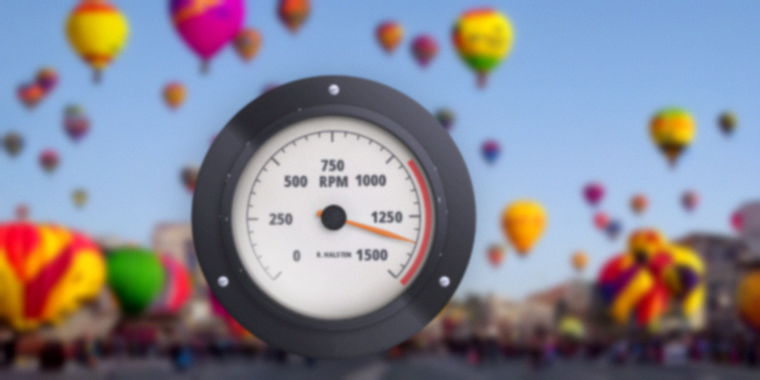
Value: 1350 rpm
